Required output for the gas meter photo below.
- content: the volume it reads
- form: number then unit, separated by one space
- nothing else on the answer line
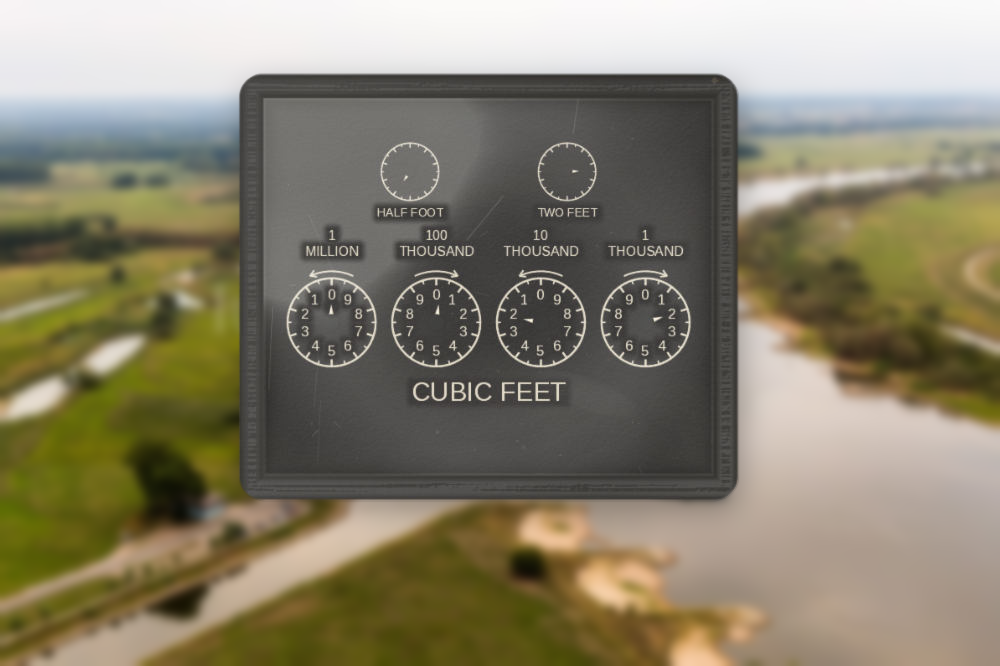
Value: 2200 ft³
